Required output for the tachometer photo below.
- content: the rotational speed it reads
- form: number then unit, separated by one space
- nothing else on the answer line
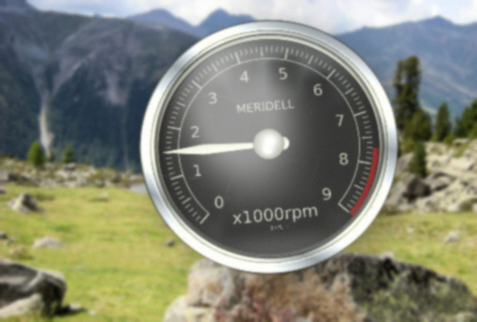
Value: 1500 rpm
